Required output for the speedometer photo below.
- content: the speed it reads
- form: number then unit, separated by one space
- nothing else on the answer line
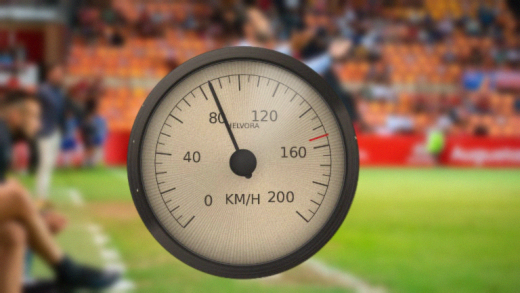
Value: 85 km/h
